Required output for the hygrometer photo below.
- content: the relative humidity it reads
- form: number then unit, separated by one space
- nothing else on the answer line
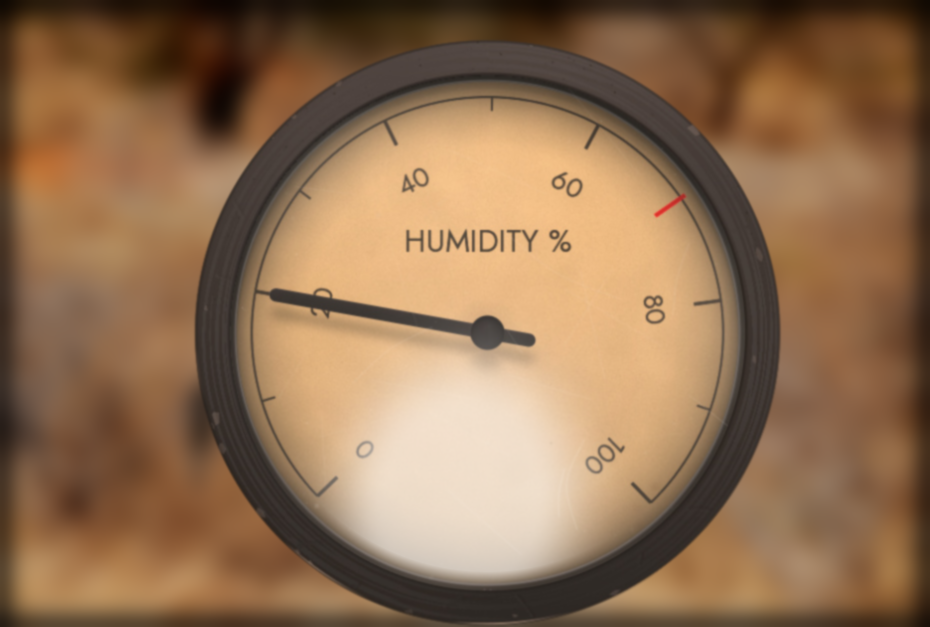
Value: 20 %
